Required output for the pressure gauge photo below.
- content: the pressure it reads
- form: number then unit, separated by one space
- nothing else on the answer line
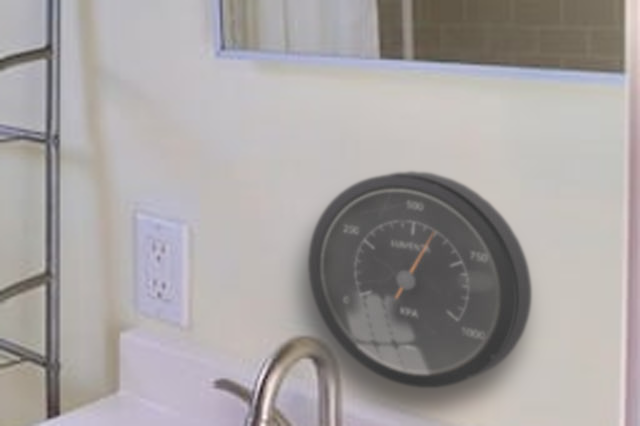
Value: 600 kPa
